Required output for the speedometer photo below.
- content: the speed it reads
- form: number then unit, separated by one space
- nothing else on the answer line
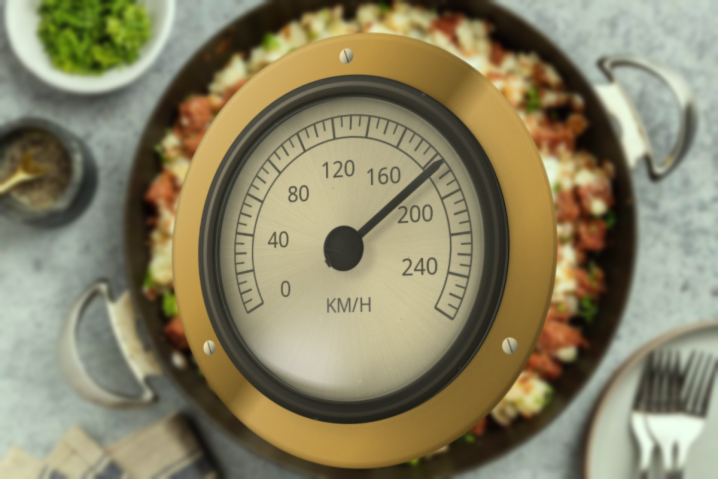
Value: 185 km/h
